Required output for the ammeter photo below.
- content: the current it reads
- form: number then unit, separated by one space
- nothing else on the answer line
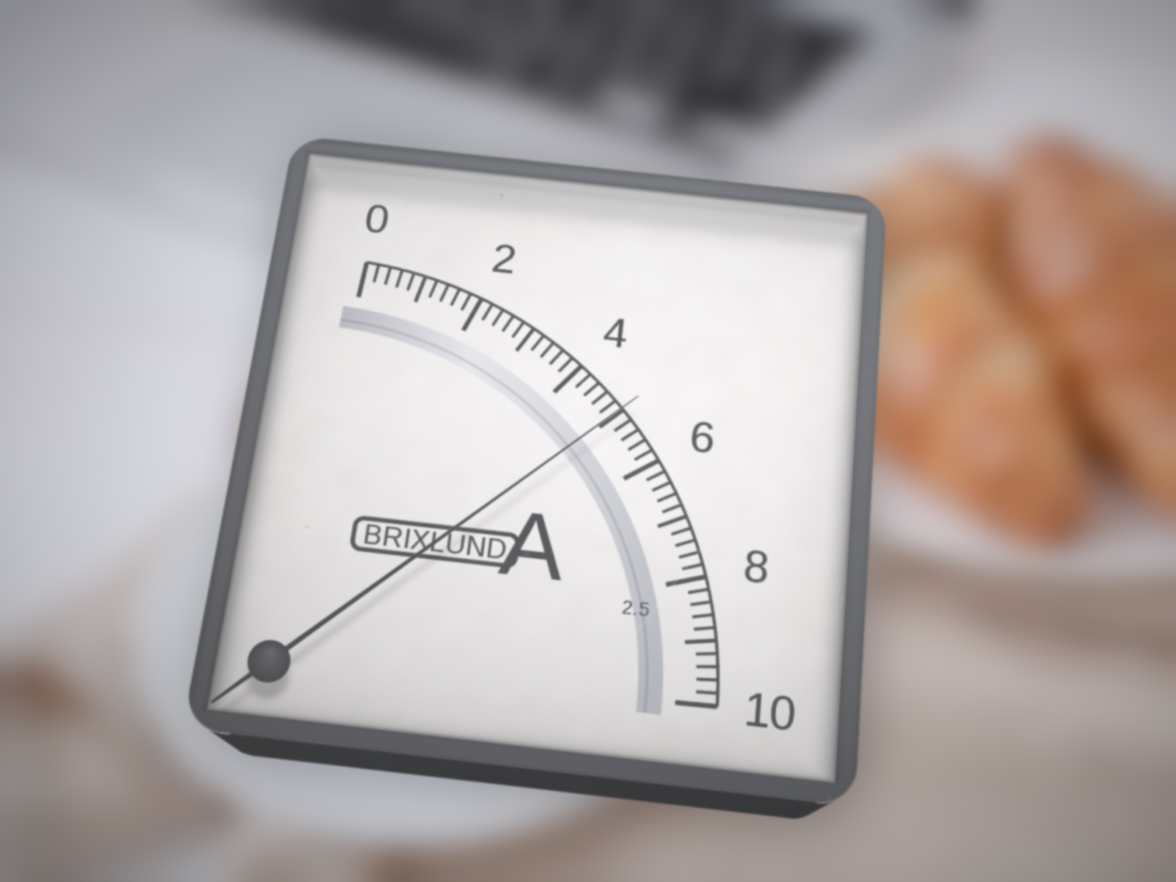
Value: 5 A
